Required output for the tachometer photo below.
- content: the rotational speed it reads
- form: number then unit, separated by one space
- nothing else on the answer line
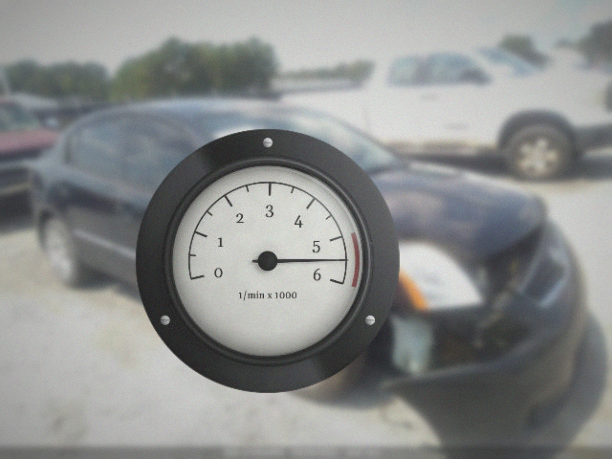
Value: 5500 rpm
